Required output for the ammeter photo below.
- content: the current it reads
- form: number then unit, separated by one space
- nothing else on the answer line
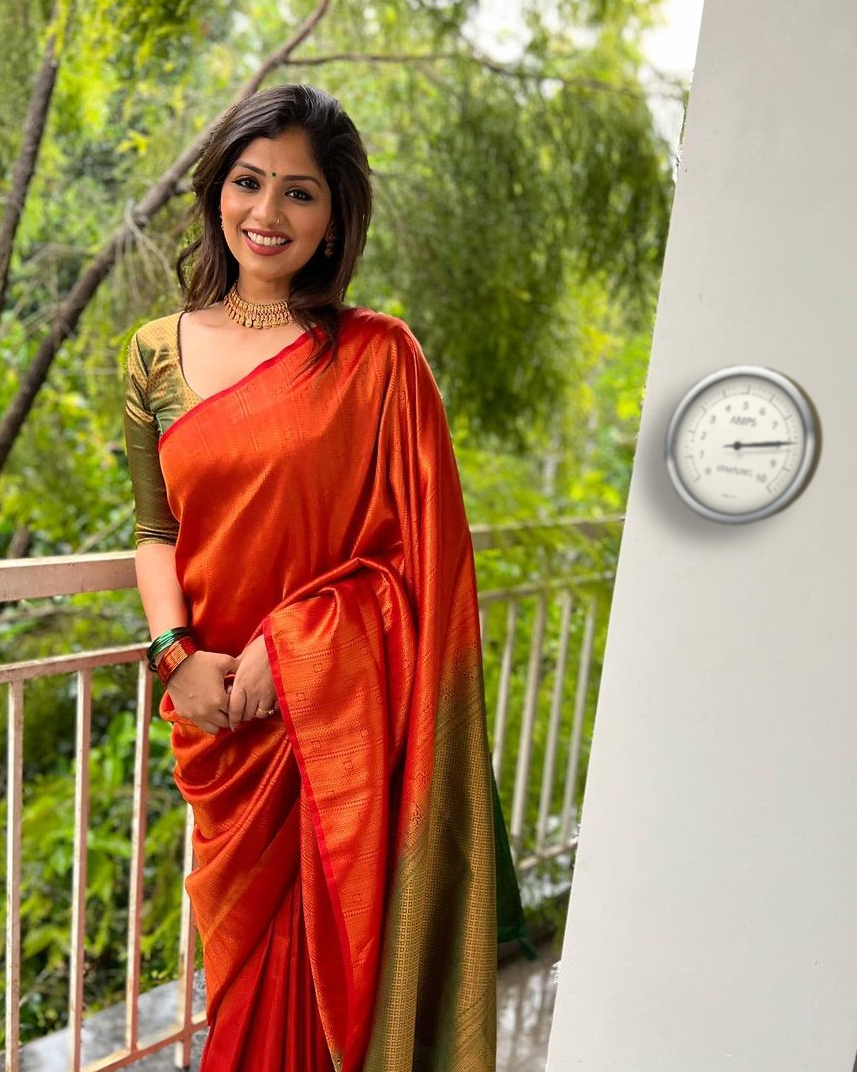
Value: 8 A
